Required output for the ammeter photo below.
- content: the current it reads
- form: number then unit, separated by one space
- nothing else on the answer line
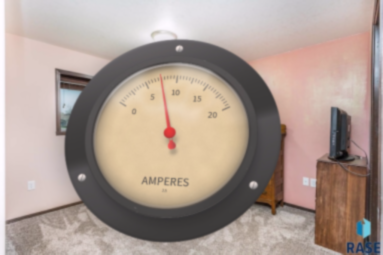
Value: 7.5 A
